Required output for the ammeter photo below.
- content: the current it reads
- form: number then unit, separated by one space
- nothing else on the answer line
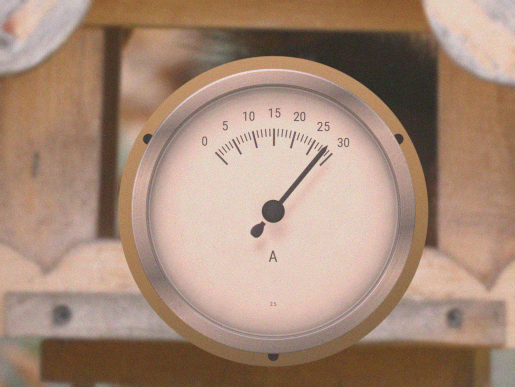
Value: 28 A
